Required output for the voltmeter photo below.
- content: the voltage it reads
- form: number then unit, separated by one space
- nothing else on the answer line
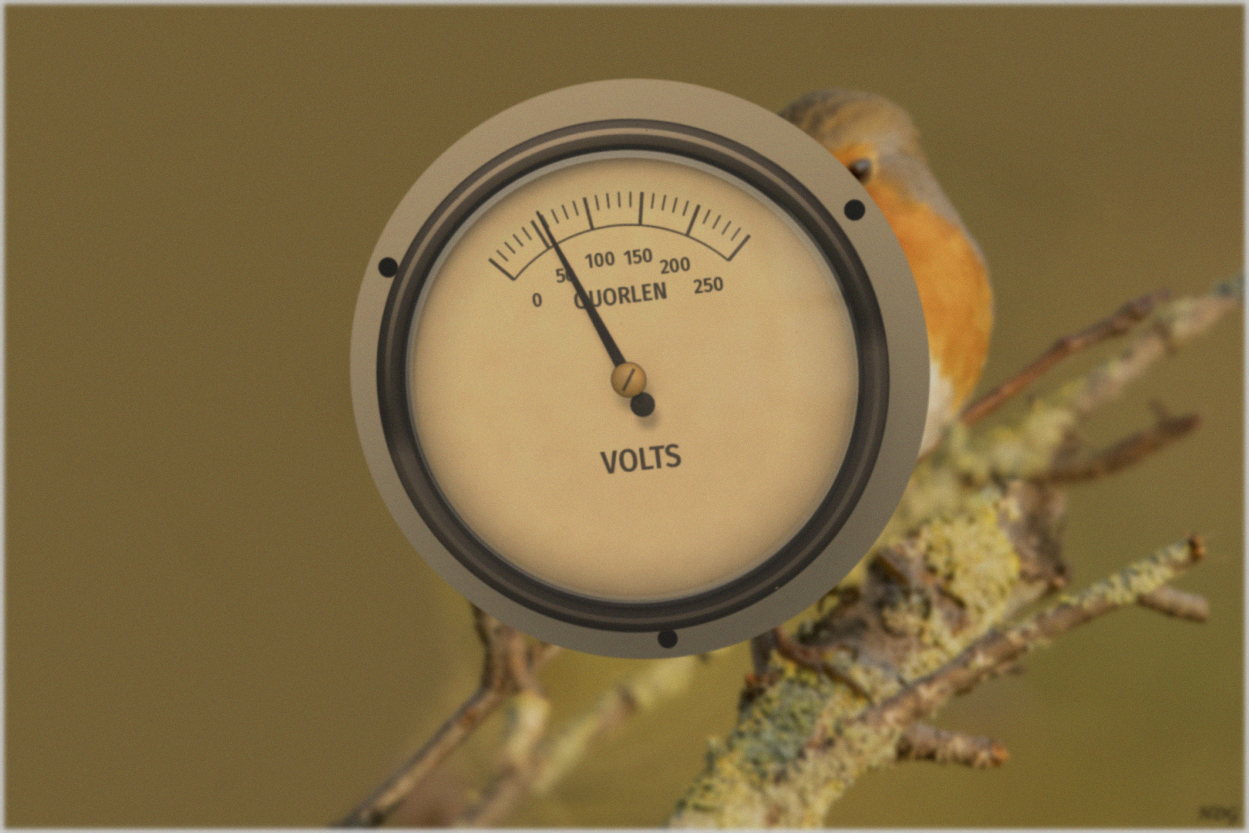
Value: 60 V
